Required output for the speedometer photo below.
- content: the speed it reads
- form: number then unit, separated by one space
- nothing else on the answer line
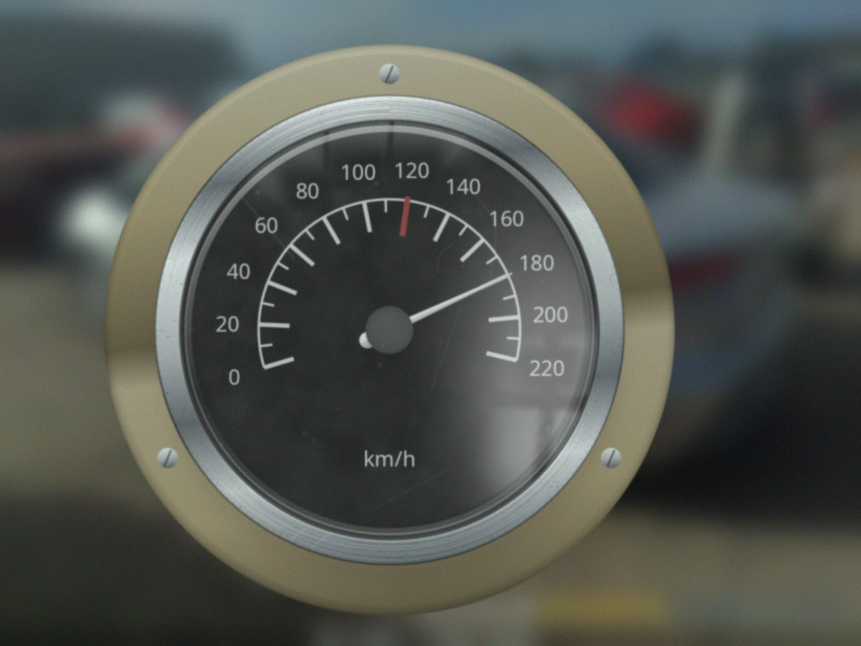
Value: 180 km/h
